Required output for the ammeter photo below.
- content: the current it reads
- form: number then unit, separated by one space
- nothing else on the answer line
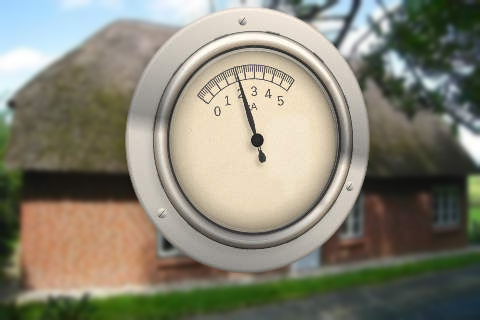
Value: 2 kA
